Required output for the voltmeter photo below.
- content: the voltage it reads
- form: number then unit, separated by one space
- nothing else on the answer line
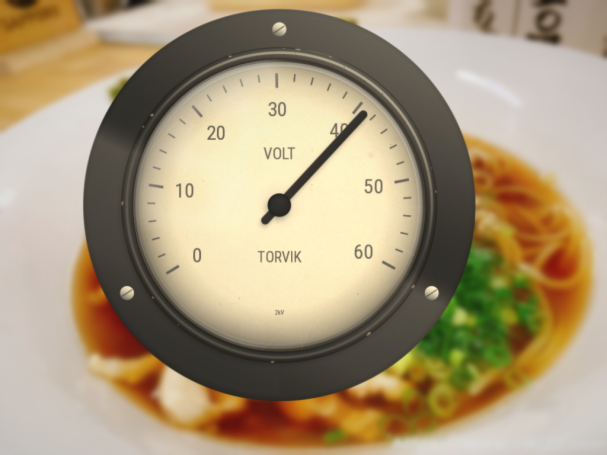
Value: 41 V
